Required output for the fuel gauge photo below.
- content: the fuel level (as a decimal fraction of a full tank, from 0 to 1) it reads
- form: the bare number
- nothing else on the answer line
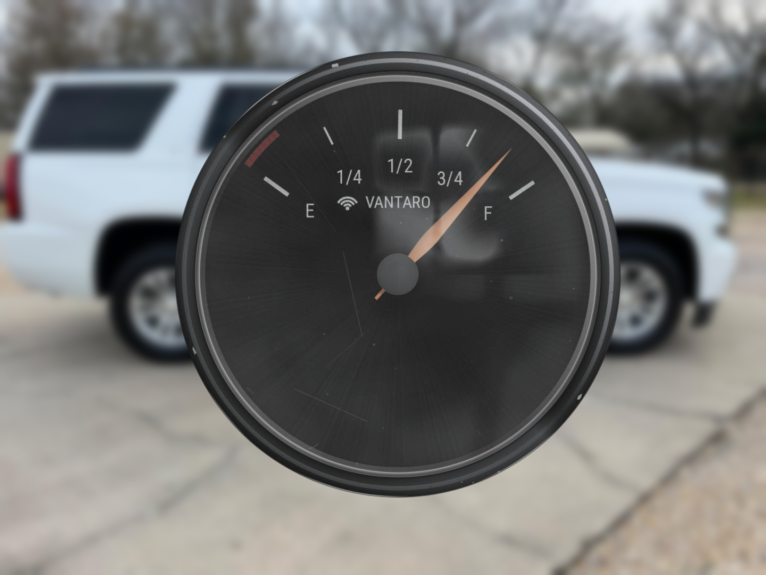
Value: 0.875
